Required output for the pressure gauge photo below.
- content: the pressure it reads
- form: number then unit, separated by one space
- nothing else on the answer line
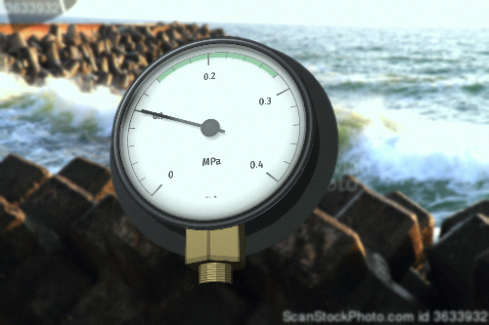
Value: 0.1 MPa
